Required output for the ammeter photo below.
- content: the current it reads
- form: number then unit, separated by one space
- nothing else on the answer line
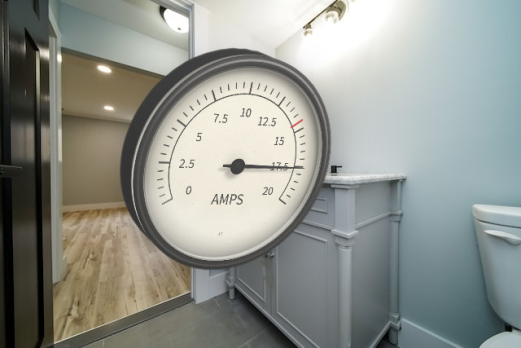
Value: 17.5 A
